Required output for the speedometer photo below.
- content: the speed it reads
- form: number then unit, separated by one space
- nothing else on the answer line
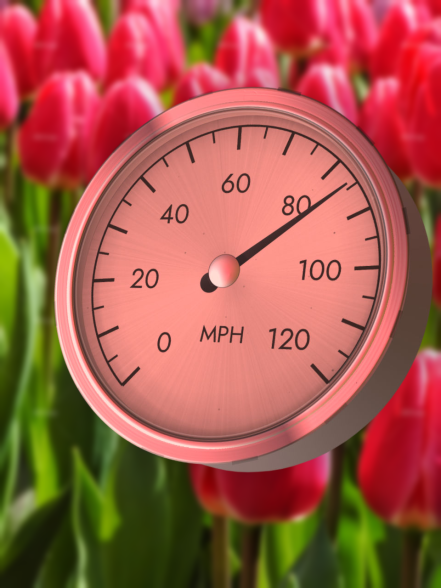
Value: 85 mph
